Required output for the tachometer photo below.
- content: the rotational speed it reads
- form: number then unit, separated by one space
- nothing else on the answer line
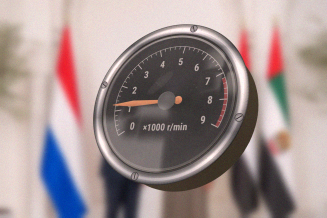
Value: 1200 rpm
